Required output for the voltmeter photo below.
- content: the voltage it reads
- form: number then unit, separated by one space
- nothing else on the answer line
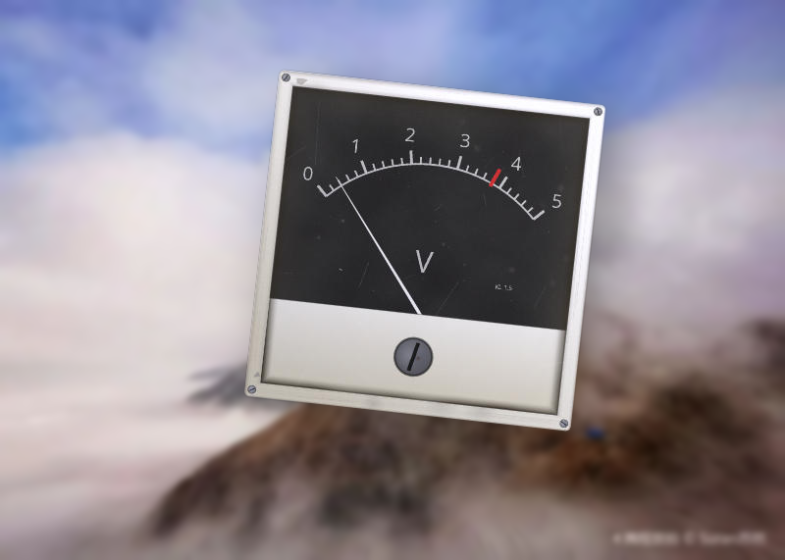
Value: 0.4 V
